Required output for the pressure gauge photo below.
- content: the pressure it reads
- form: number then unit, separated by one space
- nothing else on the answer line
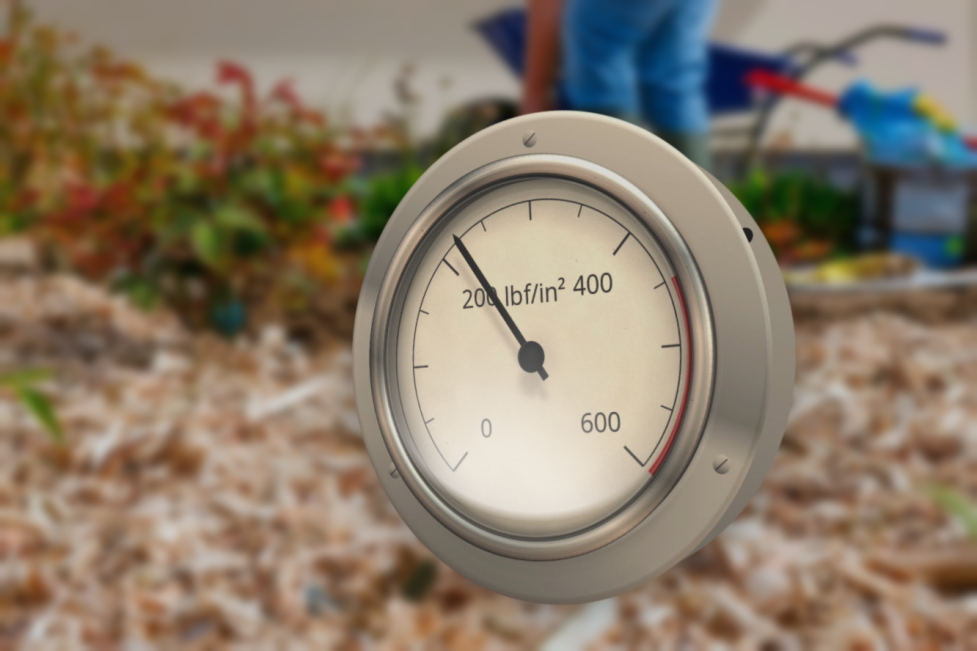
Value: 225 psi
